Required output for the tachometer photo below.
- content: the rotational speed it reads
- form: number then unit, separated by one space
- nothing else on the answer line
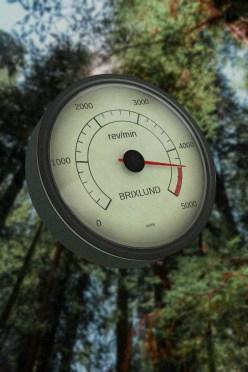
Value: 4400 rpm
